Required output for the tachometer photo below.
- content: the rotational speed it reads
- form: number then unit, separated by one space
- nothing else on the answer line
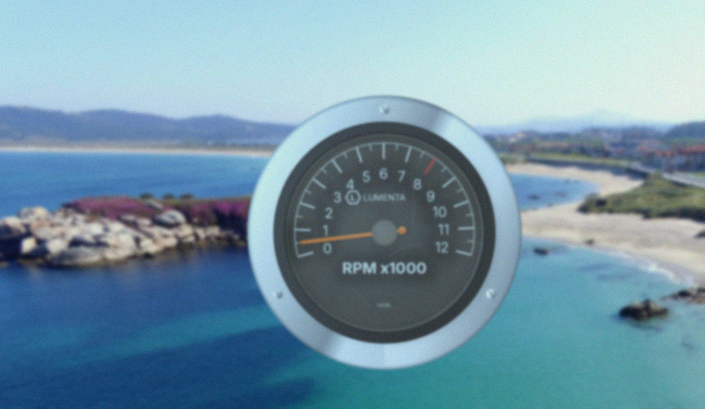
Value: 500 rpm
